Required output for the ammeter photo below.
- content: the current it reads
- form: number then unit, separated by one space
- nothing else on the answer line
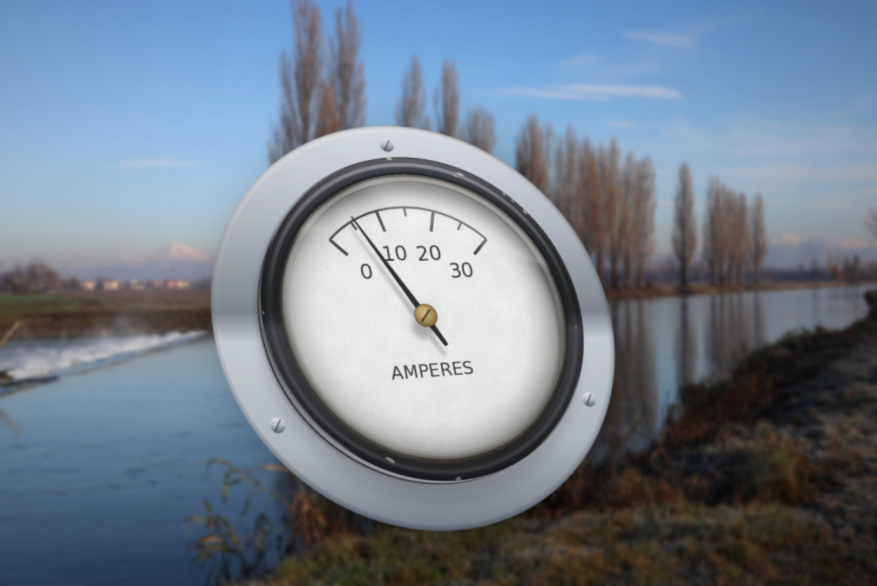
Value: 5 A
